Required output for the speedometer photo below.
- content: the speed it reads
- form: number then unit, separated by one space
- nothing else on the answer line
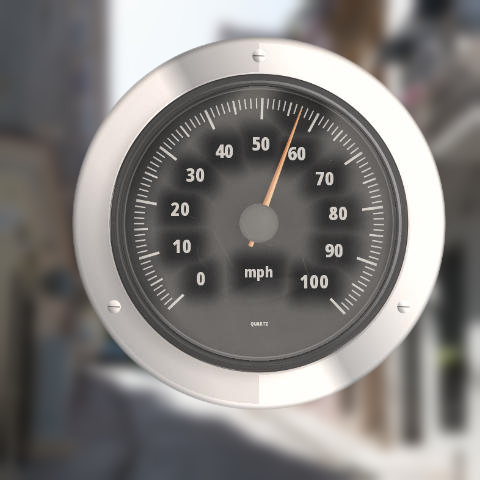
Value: 57 mph
